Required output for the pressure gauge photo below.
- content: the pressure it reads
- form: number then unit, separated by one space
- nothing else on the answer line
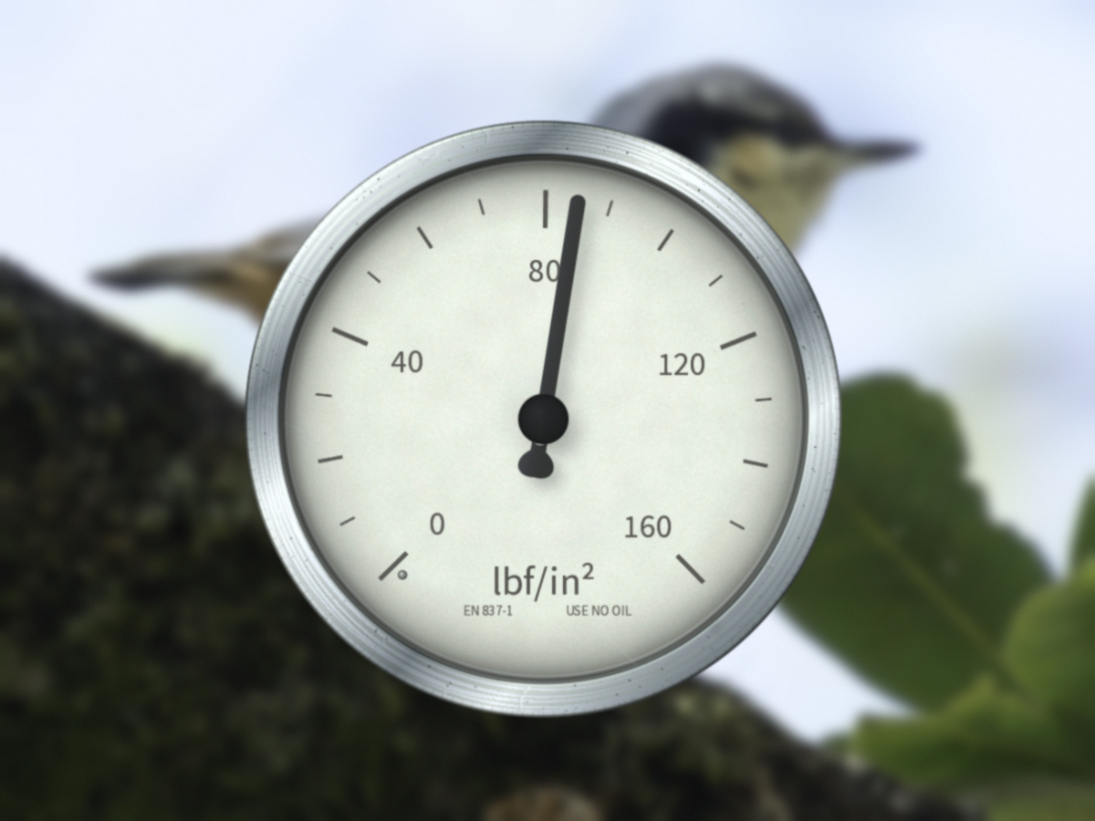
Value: 85 psi
